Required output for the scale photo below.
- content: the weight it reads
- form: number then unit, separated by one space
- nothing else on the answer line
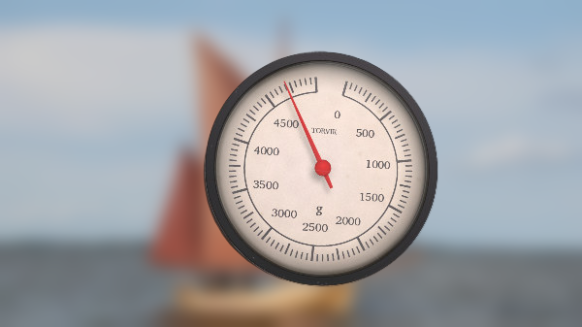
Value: 4700 g
